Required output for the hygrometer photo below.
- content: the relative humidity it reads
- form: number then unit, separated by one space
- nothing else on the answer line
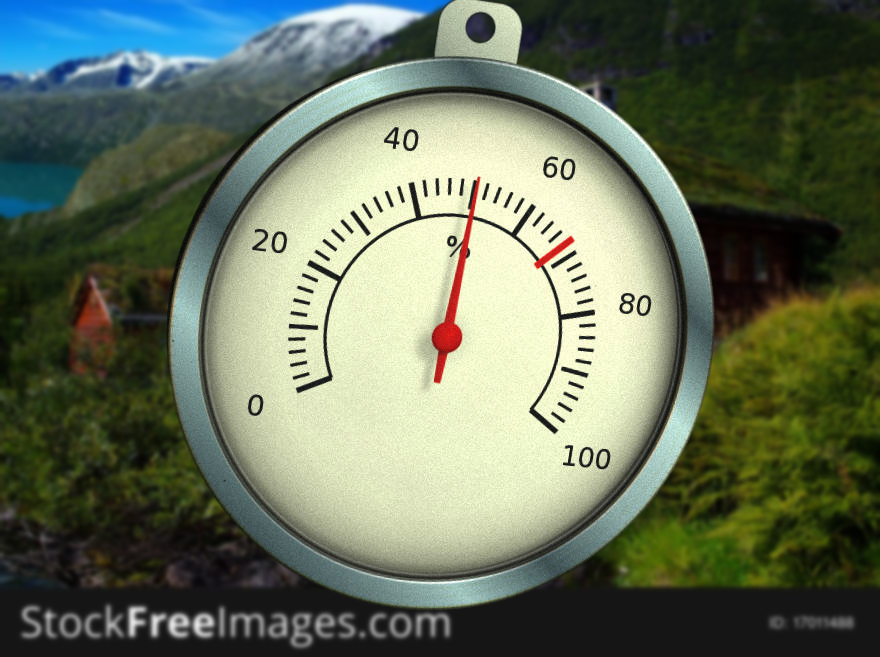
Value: 50 %
